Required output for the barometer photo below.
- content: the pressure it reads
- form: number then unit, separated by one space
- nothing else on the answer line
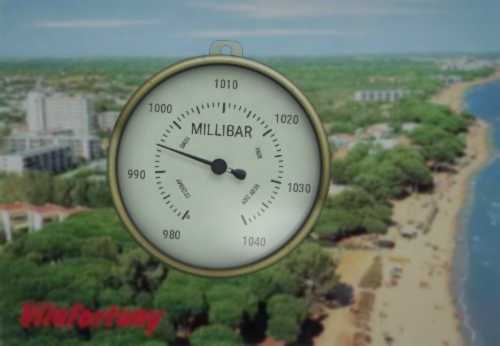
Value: 995 mbar
